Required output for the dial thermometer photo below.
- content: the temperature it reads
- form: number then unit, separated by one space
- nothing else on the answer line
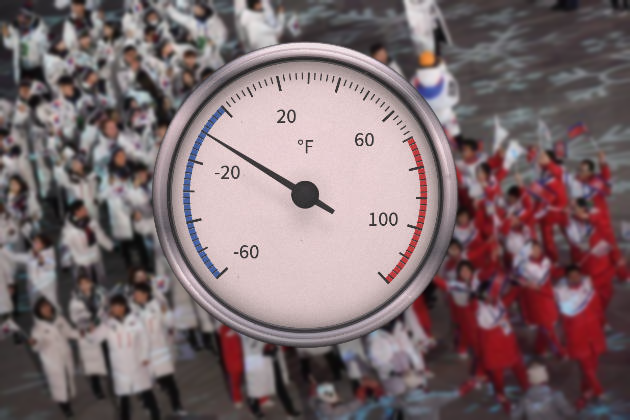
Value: -10 °F
